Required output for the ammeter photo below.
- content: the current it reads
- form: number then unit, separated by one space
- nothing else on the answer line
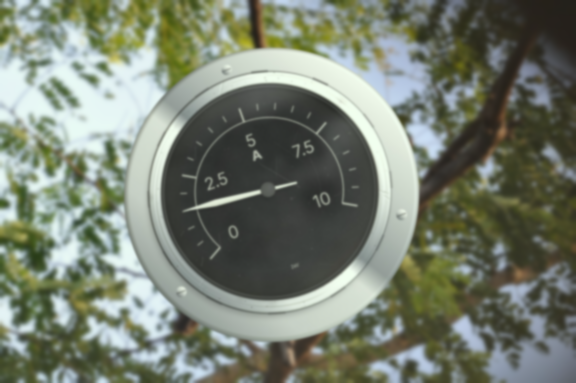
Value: 1.5 A
